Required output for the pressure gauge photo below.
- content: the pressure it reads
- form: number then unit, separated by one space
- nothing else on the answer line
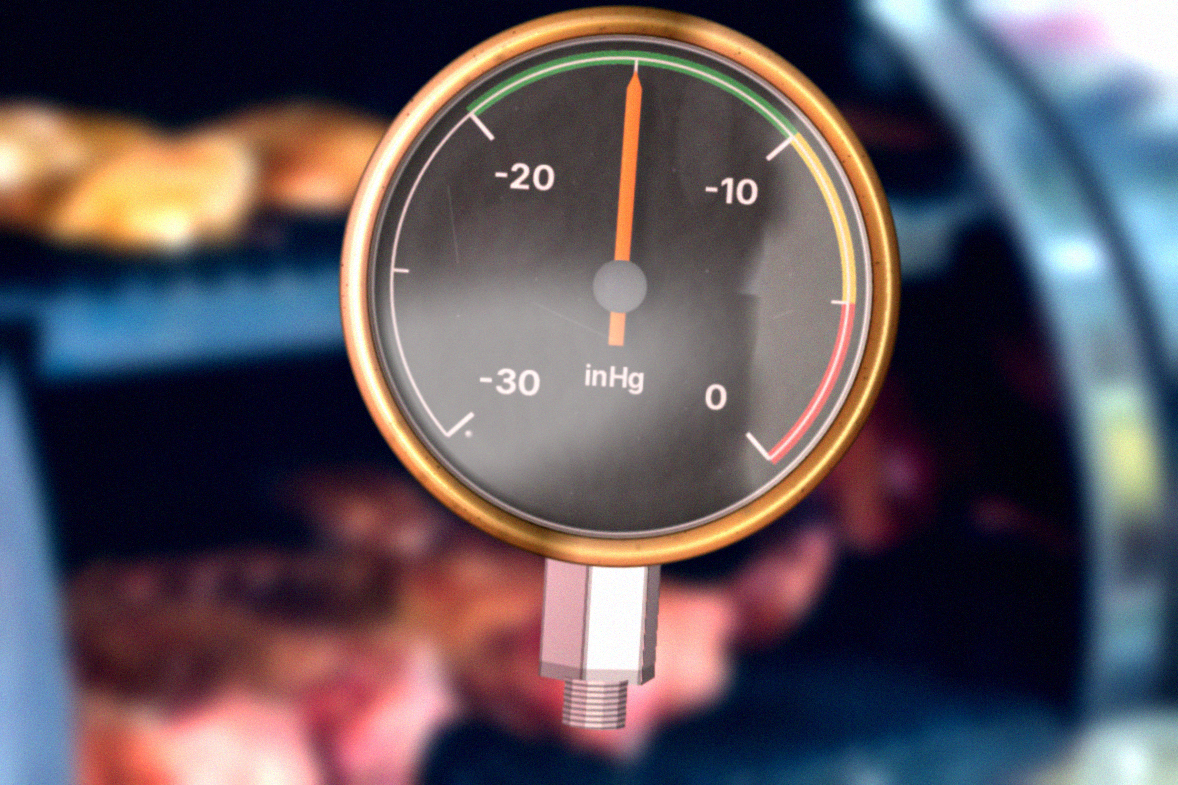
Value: -15 inHg
